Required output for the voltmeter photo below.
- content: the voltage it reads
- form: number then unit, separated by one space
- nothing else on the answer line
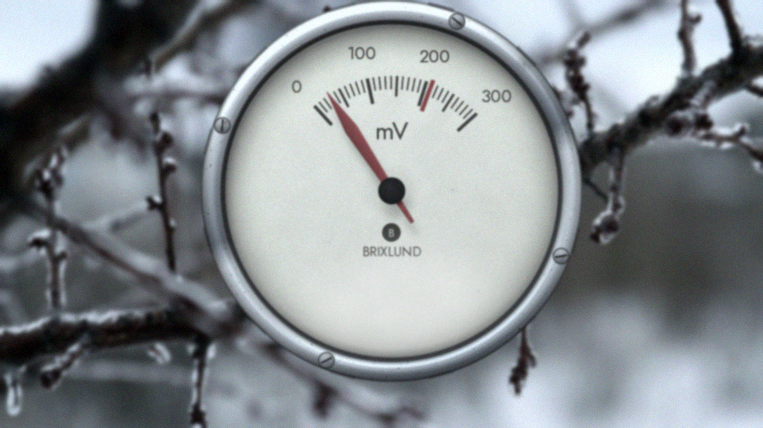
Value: 30 mV
